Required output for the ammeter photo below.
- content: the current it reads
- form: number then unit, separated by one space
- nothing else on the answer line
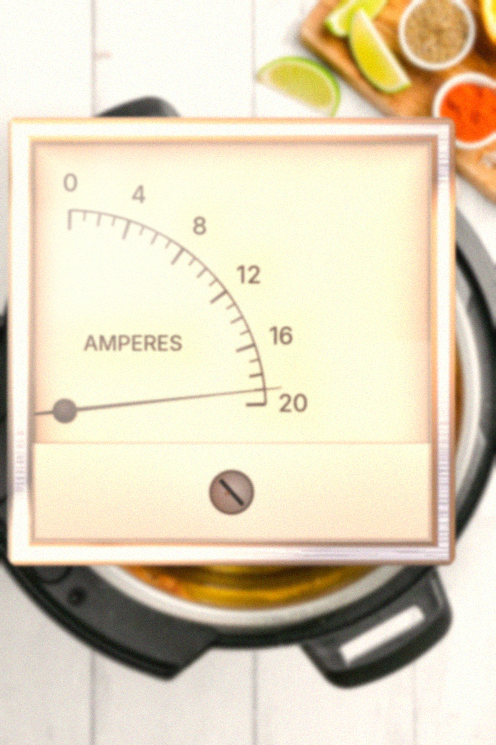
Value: 19 A
